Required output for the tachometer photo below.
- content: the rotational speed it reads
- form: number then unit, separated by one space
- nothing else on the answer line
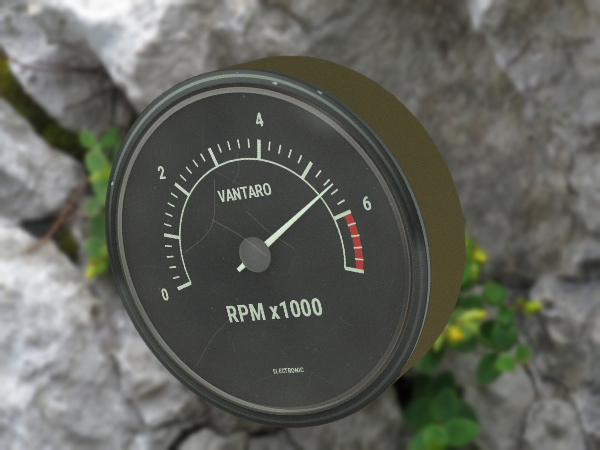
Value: 5500 rpm
